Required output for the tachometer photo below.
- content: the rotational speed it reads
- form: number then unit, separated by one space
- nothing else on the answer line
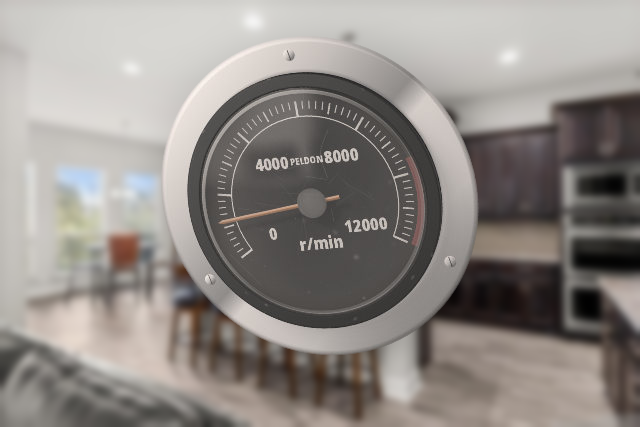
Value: 1200 rpm
